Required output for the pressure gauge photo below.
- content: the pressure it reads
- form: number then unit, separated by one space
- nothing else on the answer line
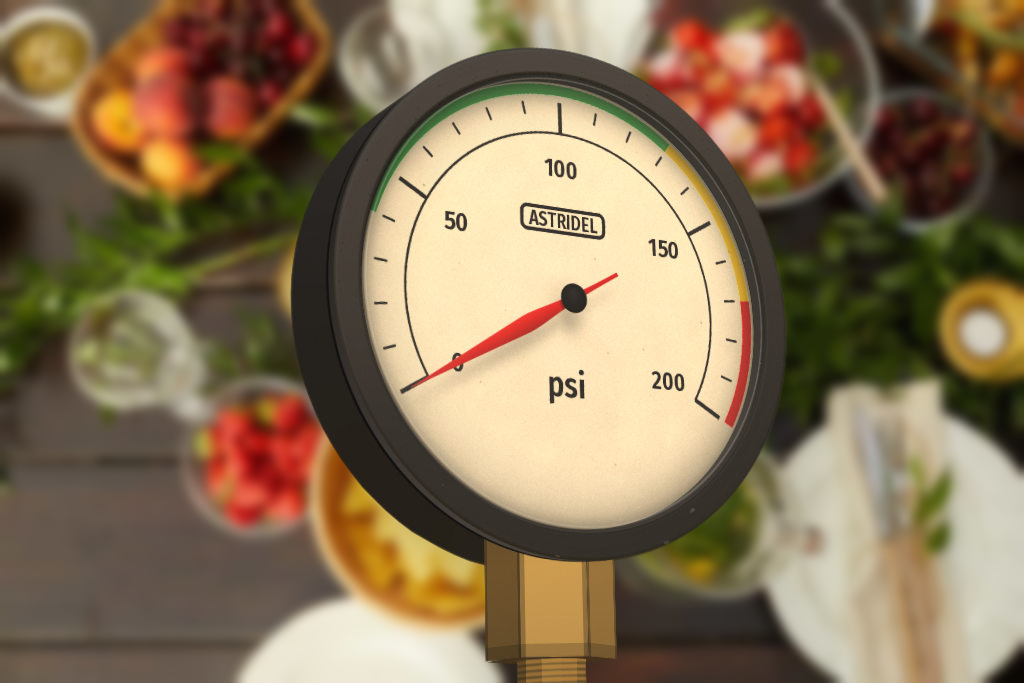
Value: 0 psi
